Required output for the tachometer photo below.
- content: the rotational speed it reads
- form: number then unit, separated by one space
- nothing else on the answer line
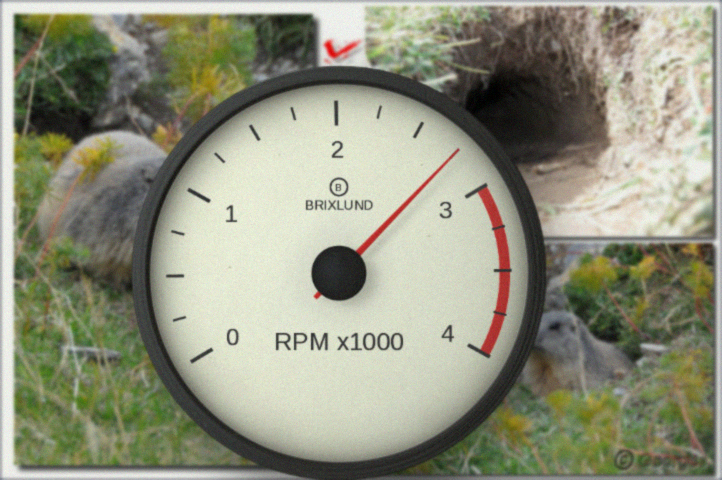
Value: 2750 rpm
